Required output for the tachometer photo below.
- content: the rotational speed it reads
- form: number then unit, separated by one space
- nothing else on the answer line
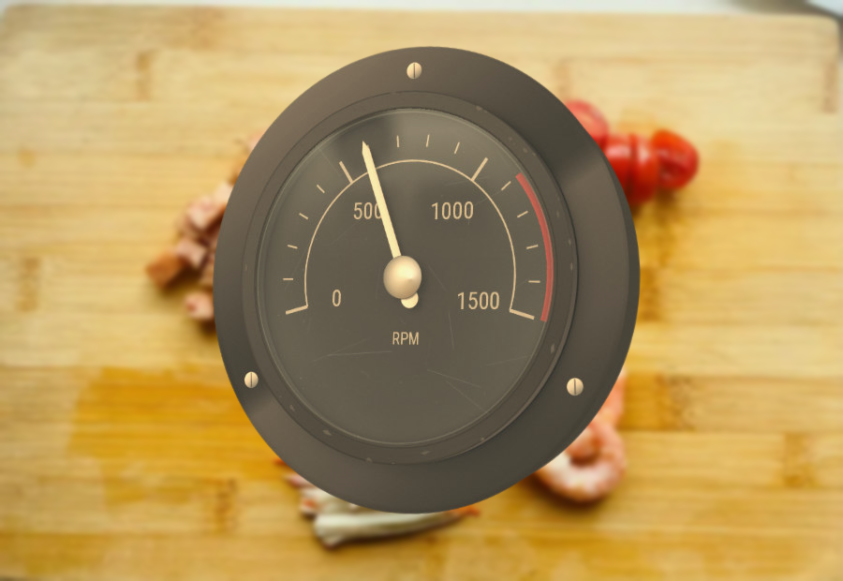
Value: 600 rpm
